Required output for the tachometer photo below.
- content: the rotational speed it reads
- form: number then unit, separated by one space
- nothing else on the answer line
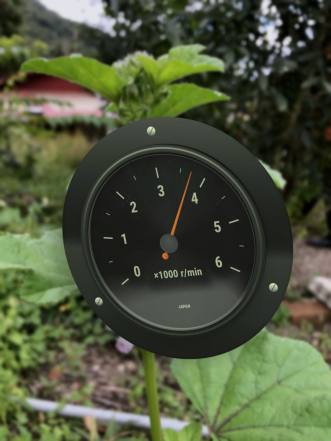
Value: 3750 rpm
